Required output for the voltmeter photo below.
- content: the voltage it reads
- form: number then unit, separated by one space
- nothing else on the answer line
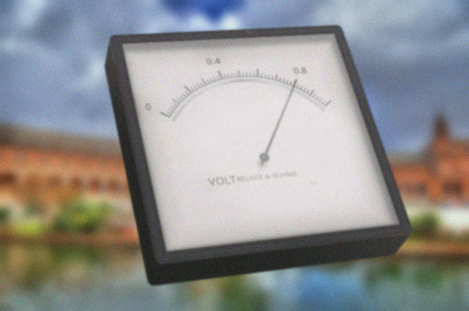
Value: 0.8 V
